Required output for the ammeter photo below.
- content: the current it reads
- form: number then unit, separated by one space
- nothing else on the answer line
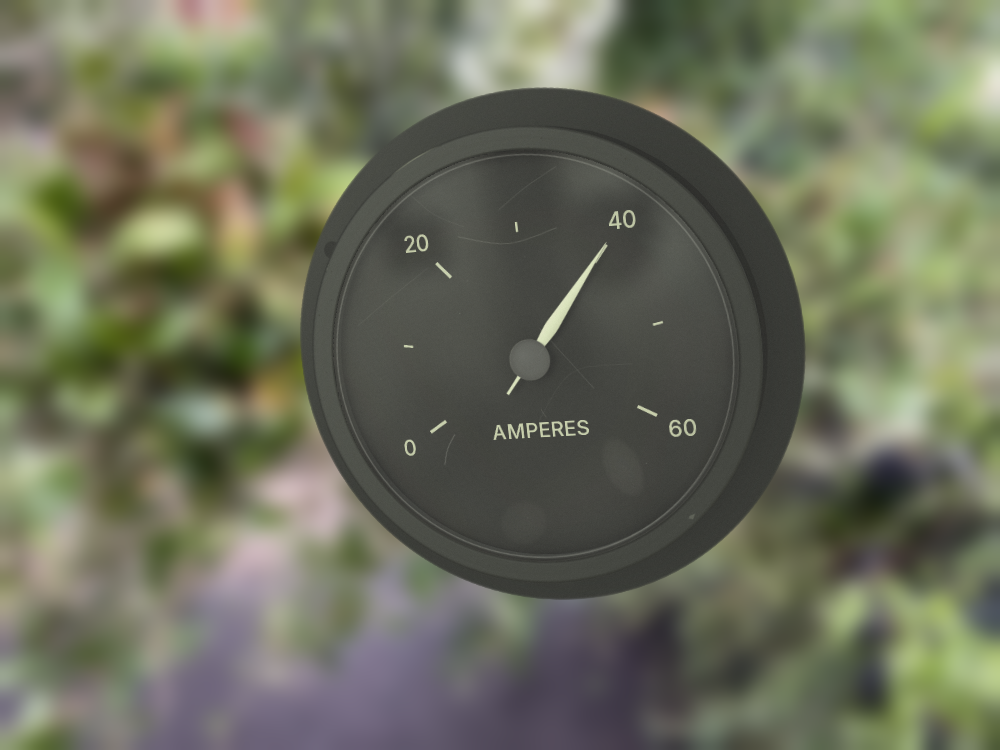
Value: 40 A
